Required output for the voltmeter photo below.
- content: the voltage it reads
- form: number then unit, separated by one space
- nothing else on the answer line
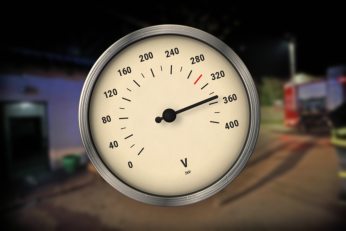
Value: 350 V
